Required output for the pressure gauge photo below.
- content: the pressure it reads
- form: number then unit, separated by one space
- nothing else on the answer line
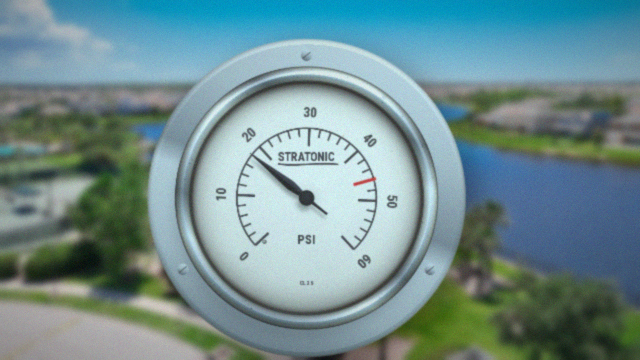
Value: 18 psi
